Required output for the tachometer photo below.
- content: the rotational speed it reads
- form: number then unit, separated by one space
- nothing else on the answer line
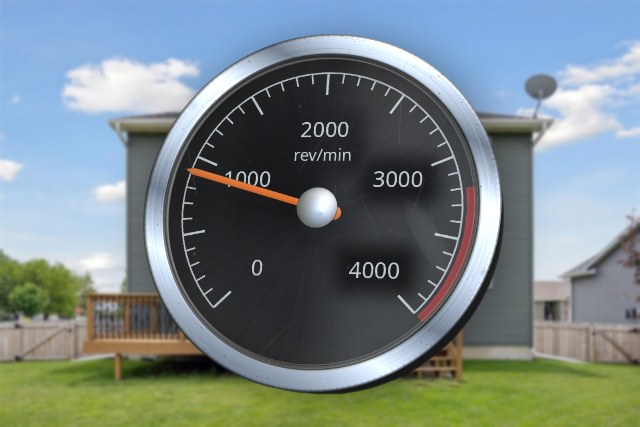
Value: 900 rpm
